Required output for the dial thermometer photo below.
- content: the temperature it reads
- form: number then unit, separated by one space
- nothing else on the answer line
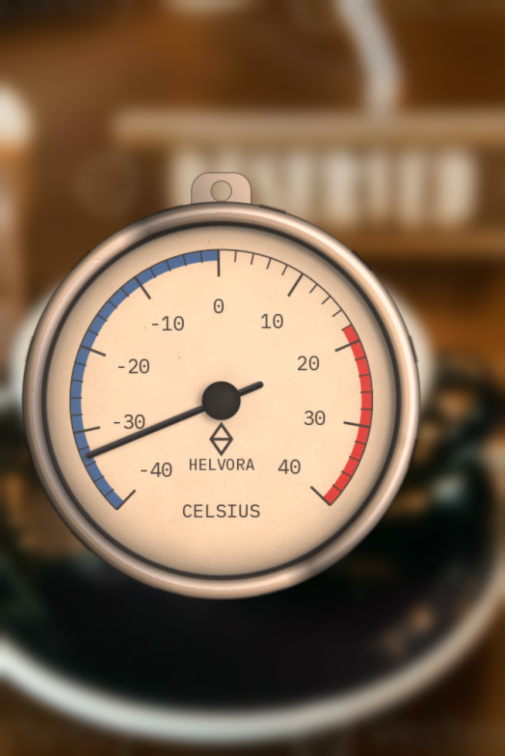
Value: -33 °C
